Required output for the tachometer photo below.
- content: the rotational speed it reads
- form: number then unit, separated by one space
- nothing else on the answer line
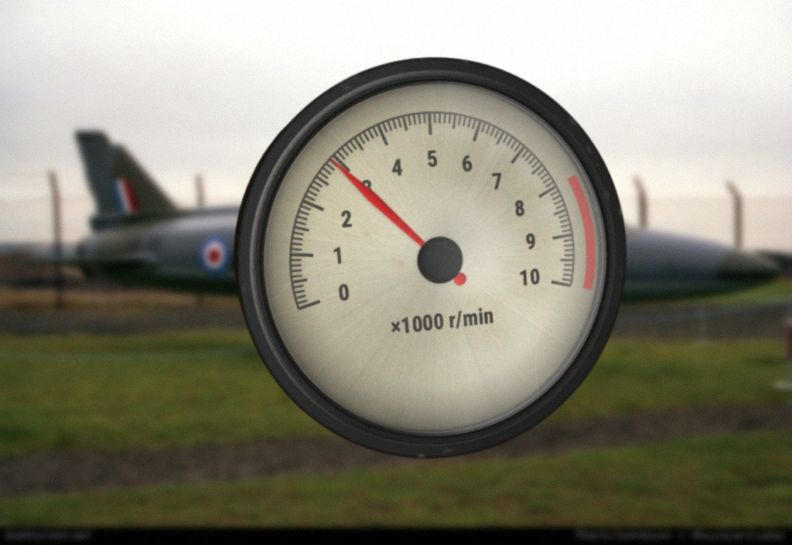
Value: 2900 rpm
